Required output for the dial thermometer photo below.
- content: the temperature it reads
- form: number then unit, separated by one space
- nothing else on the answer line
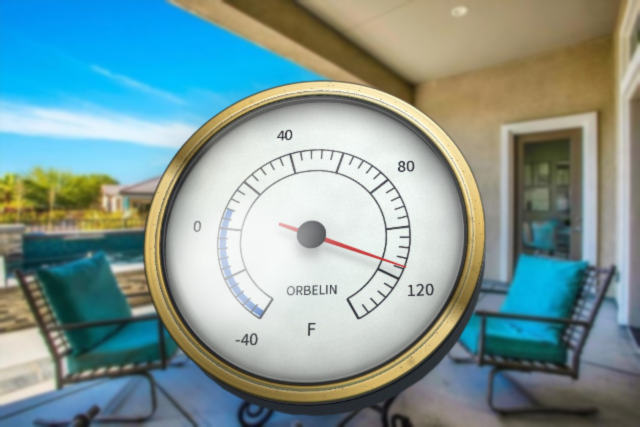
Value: 116 °F
